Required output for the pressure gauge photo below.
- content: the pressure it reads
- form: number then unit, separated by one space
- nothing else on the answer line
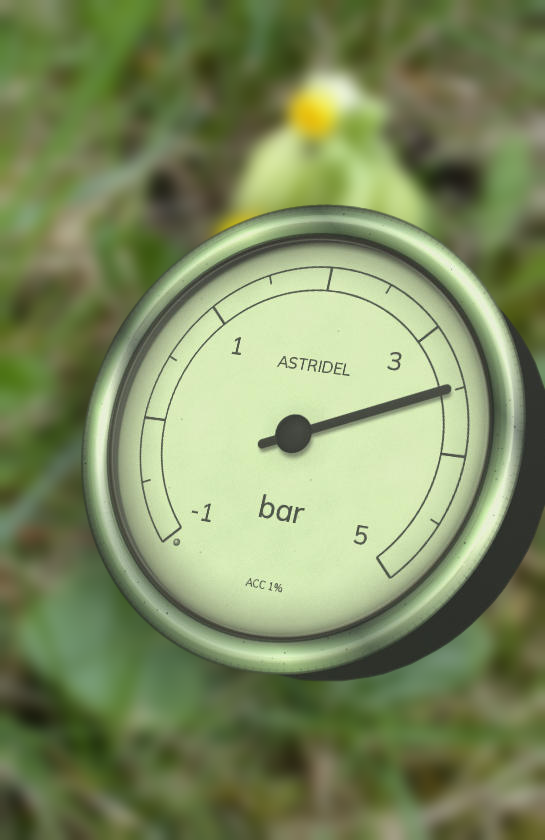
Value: 3.5 bar
